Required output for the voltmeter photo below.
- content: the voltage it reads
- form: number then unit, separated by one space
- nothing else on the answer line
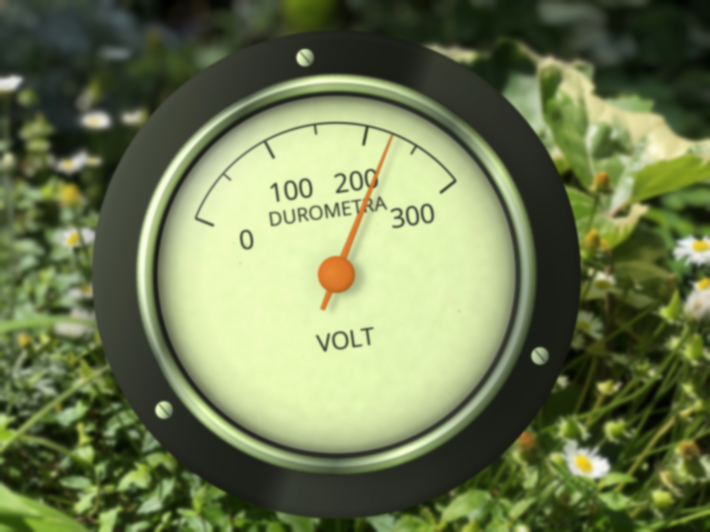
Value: 225 V
